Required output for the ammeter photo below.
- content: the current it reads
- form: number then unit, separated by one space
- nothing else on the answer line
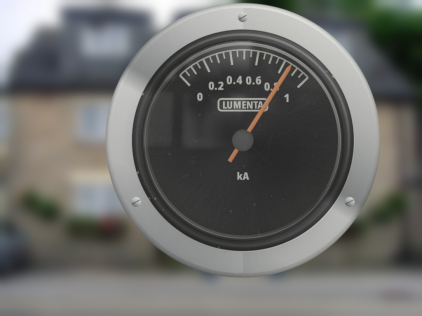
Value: 0.85 kA
